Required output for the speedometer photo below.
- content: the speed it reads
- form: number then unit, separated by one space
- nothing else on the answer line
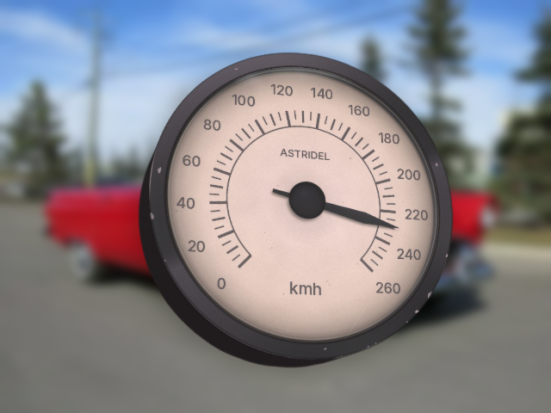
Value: 230 km/h
